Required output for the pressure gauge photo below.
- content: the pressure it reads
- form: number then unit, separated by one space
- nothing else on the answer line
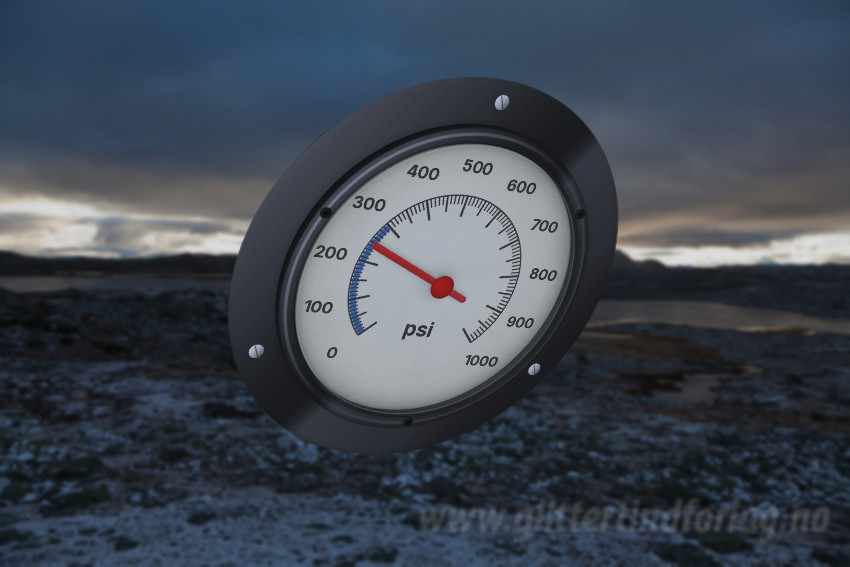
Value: 250 psi
